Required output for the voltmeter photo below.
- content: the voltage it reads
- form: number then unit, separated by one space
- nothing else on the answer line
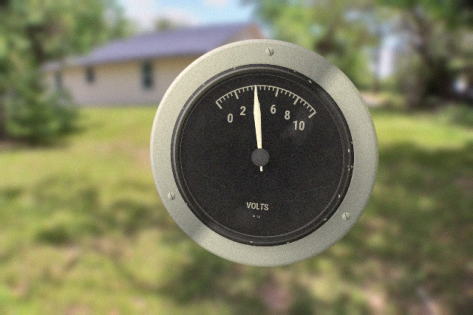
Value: 4 V
